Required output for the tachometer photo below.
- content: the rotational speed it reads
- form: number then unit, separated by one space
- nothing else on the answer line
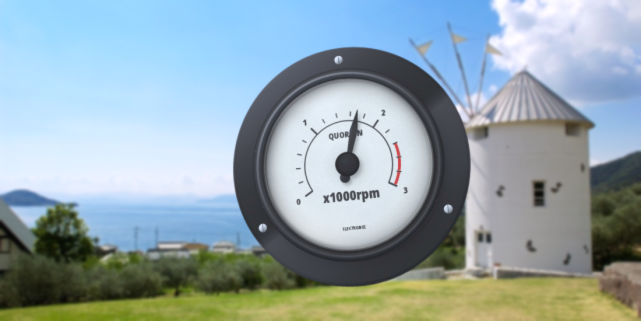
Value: 1700 rpm
